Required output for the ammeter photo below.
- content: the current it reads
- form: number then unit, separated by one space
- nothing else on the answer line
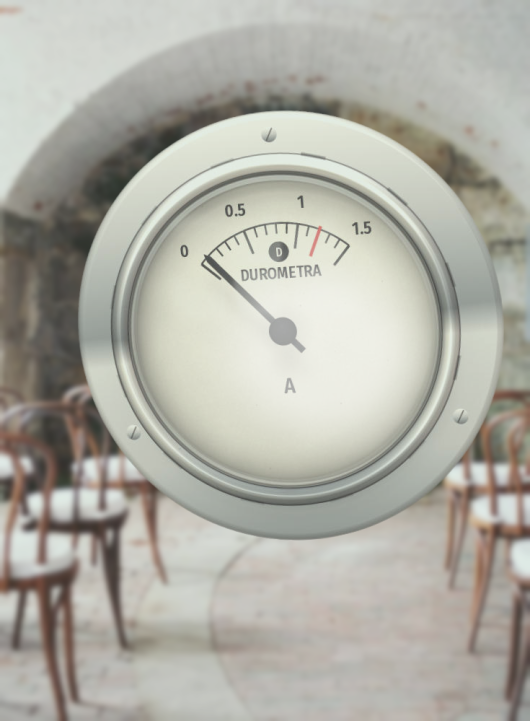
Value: 0.1 A
